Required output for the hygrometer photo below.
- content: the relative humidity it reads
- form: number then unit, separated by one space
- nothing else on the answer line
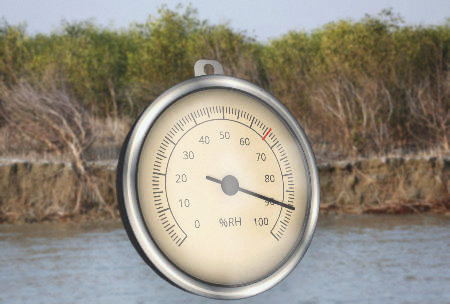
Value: 90 %
